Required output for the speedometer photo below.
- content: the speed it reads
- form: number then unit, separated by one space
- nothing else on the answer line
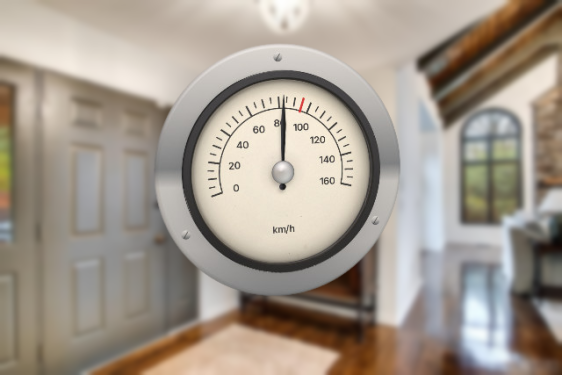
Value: 82.5 km/h
